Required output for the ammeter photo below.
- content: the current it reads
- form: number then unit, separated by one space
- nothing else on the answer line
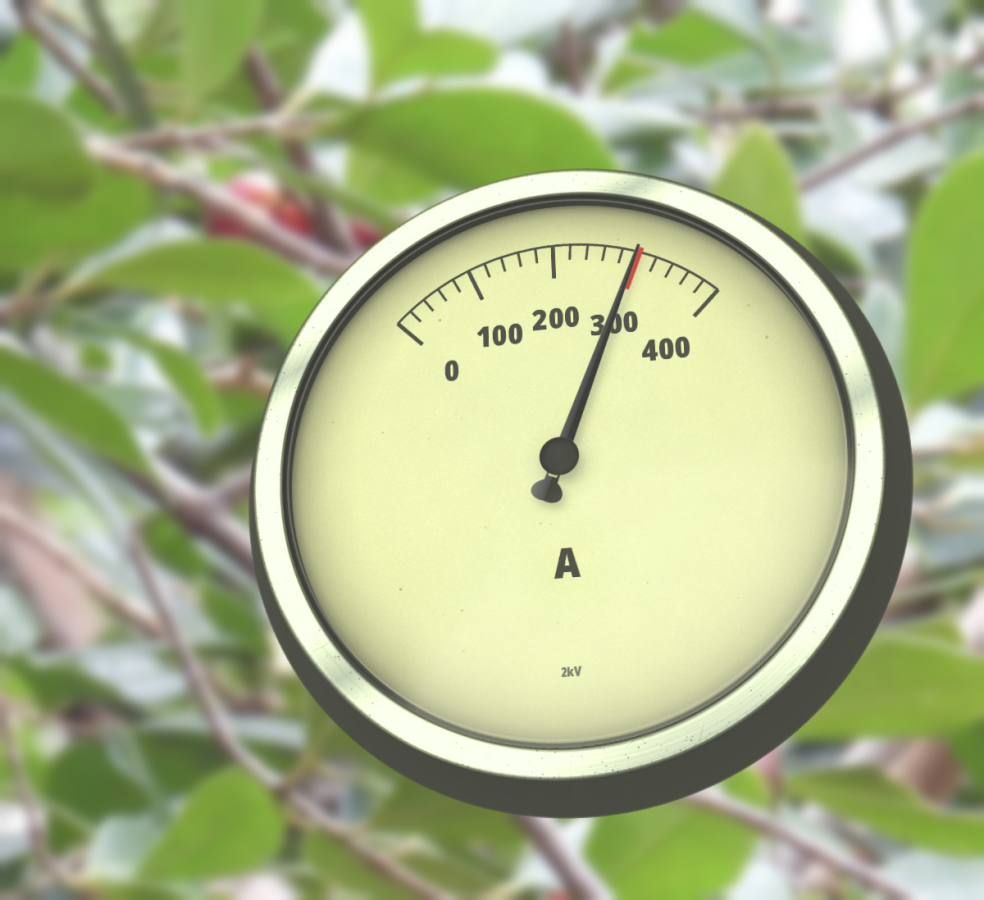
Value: 300 A
